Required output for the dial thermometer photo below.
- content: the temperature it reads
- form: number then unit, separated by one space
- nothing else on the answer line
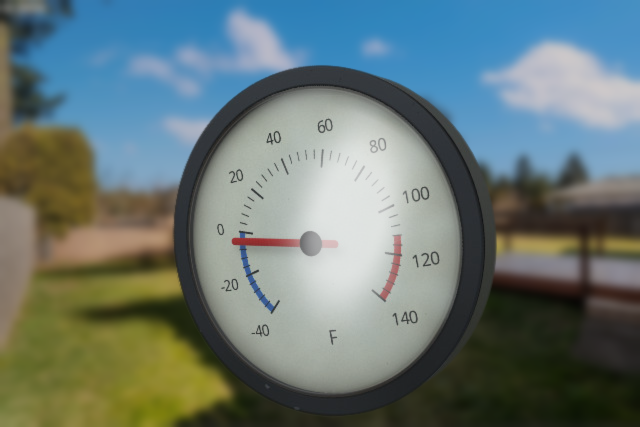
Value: -4 °F
